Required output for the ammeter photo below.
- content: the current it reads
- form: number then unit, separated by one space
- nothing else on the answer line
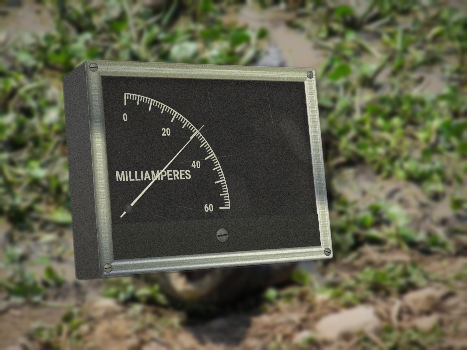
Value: 30 mA
